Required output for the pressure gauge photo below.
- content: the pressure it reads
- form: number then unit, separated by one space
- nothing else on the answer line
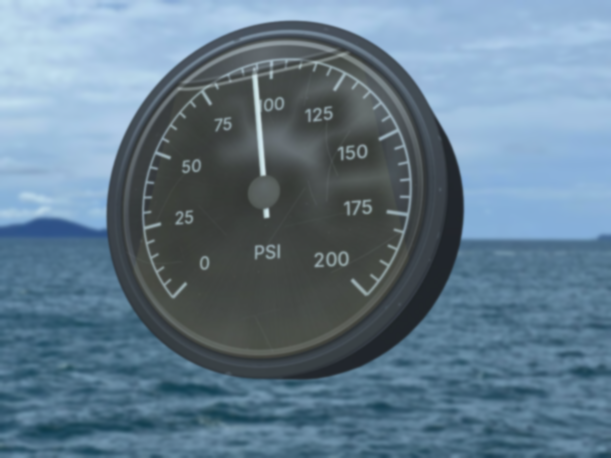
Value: 95 psi
